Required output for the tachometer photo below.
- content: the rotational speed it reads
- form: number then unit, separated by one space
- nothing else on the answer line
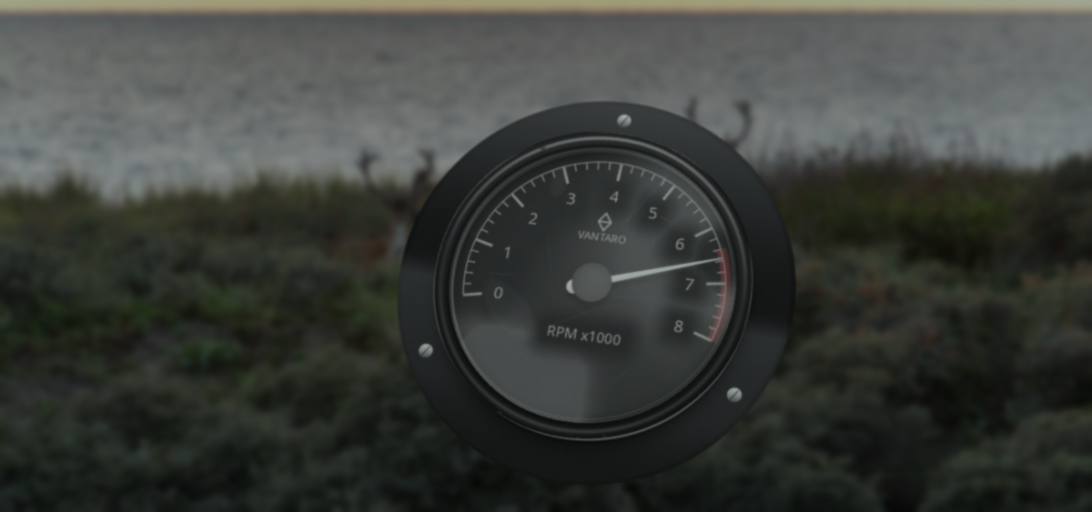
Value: 6600 rpm
